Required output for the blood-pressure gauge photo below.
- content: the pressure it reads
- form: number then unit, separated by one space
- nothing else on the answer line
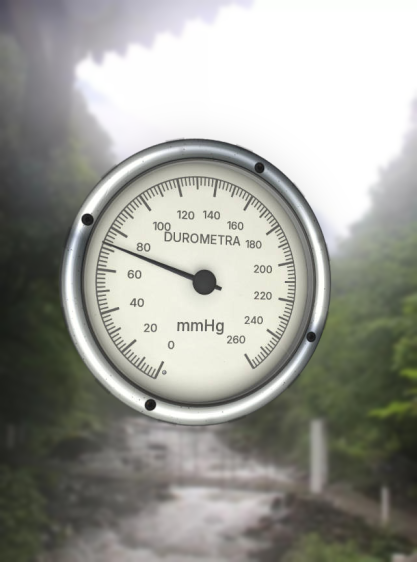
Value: 72 mmHg
